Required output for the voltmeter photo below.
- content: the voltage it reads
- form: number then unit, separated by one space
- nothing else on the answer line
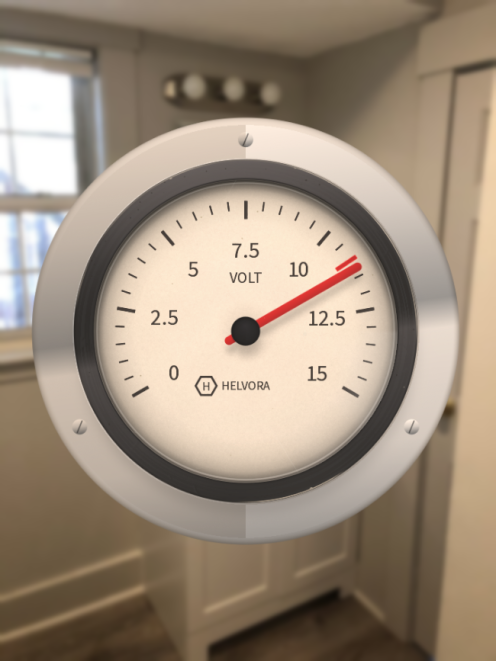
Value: 11.25 V
